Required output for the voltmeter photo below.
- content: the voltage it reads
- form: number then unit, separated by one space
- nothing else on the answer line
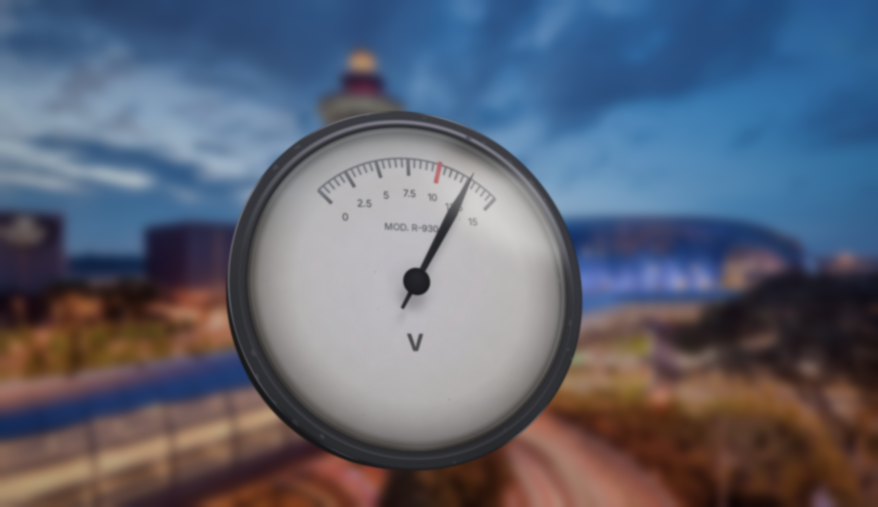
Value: 12.5 V
